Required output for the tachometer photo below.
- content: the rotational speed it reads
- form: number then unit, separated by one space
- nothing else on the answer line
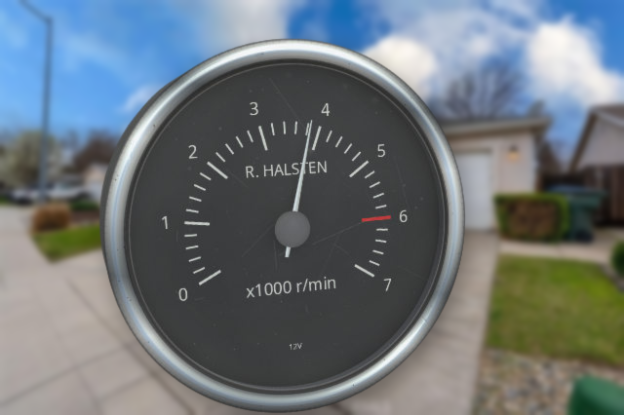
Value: 3800 rpm
